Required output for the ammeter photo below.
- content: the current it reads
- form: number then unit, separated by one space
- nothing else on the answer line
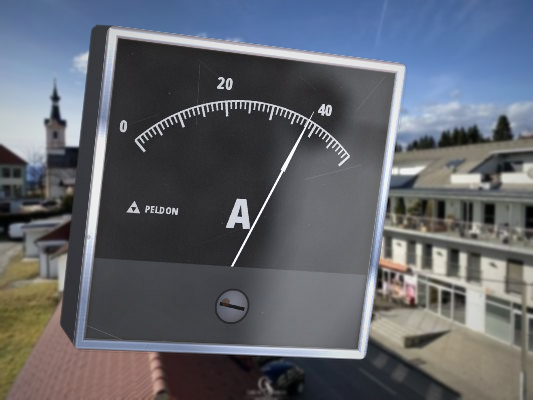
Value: 38 A
